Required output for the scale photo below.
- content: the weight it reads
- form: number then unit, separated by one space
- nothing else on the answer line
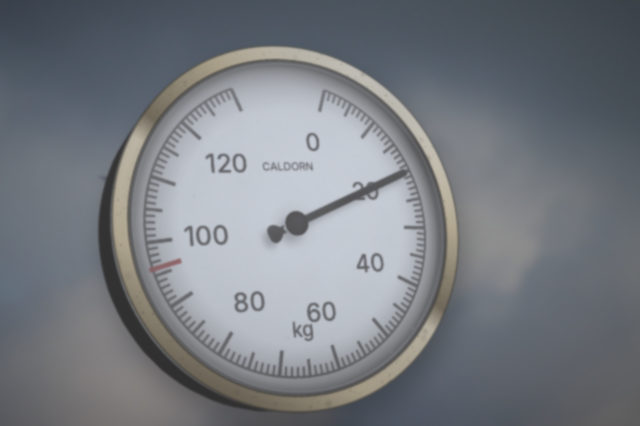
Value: 20 kg
